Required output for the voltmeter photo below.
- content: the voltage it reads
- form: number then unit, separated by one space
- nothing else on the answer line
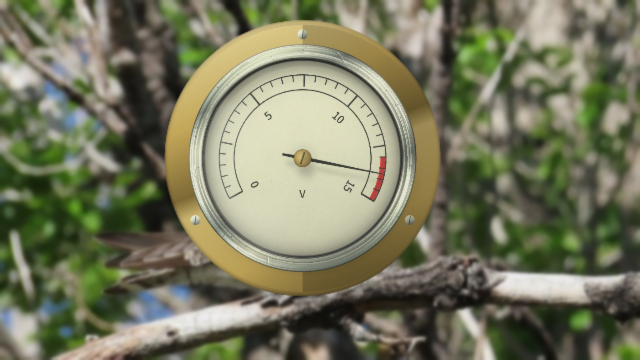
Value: 13.75 V
